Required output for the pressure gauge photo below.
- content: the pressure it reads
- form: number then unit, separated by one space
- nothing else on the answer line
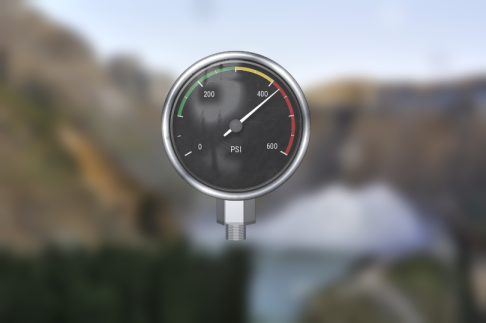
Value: 425 psi
